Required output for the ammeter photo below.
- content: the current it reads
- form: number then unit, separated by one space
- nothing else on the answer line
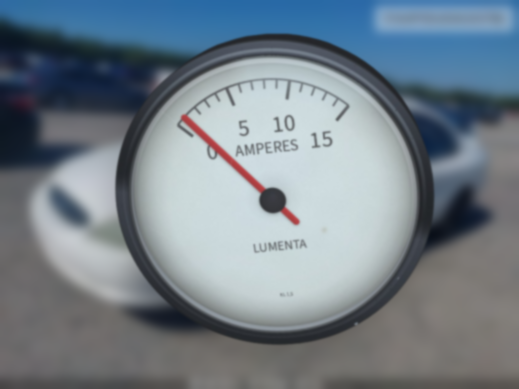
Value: 1 A
